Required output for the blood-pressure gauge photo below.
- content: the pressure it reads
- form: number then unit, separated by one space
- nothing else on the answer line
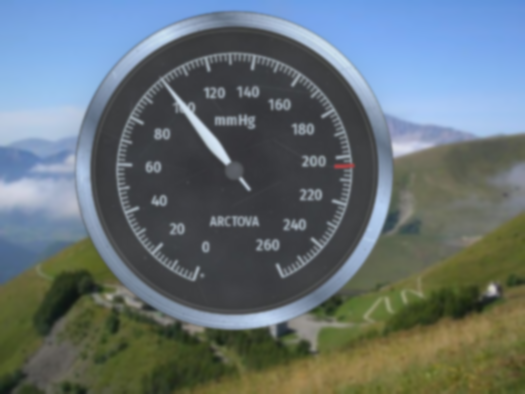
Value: 100 mmHg
